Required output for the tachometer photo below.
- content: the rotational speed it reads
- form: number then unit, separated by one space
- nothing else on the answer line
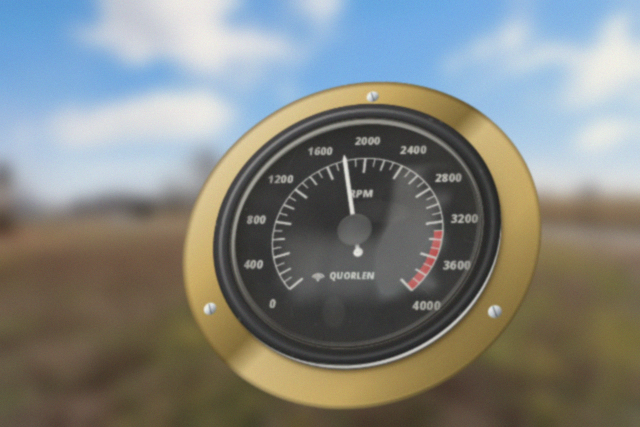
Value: 1800 rpm
